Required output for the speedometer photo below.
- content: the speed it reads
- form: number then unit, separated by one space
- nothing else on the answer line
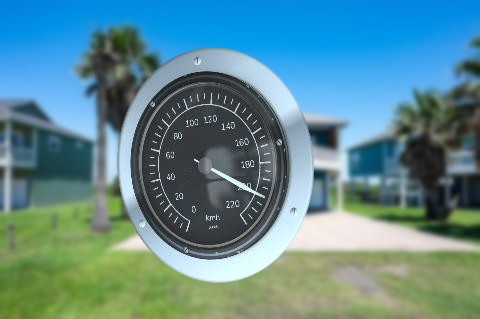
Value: 200 km/h
